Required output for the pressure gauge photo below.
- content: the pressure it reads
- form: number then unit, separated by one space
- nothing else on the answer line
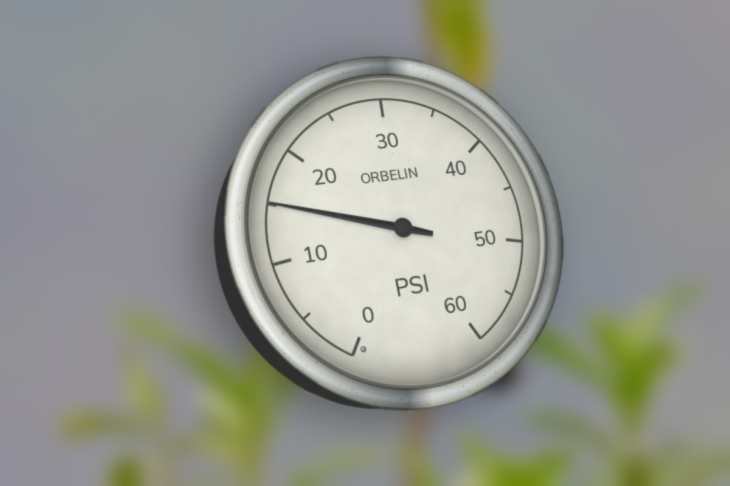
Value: 15 psi
